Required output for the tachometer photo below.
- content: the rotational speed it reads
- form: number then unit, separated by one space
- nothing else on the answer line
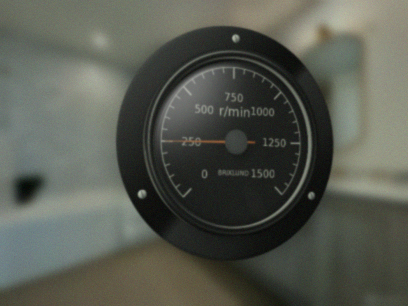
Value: 250 rpm
